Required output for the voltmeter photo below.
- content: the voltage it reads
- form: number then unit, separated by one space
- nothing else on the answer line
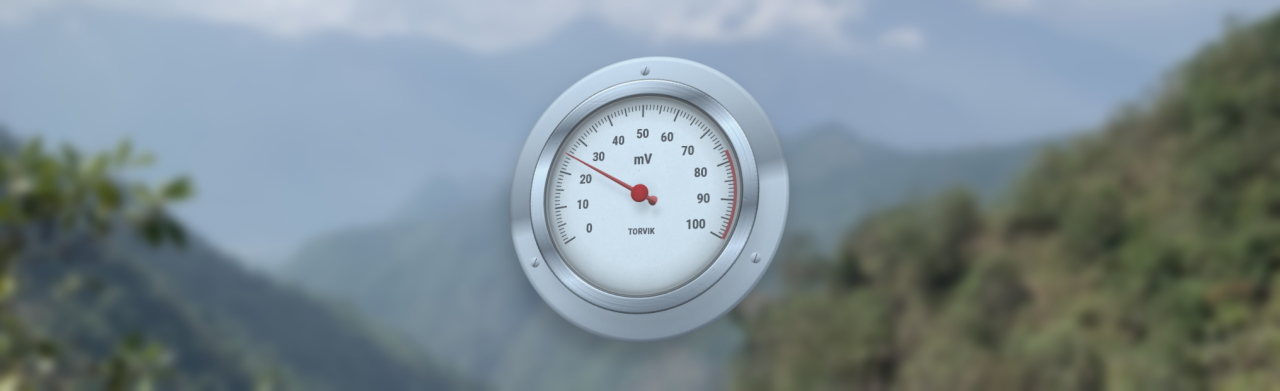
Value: 25 mV
